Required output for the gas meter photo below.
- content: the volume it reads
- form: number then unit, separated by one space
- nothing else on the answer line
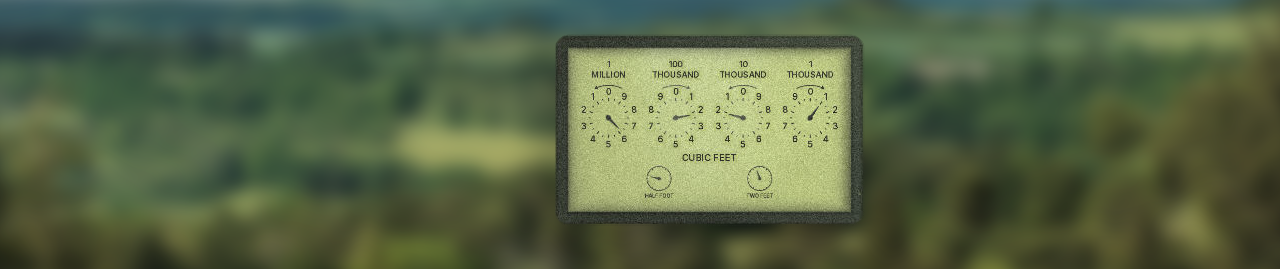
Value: 622100 ft³
